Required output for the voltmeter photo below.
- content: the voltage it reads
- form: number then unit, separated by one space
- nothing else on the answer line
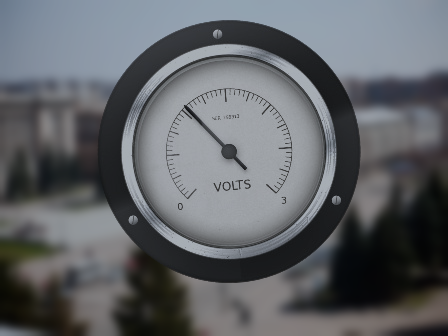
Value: 1.05 V
